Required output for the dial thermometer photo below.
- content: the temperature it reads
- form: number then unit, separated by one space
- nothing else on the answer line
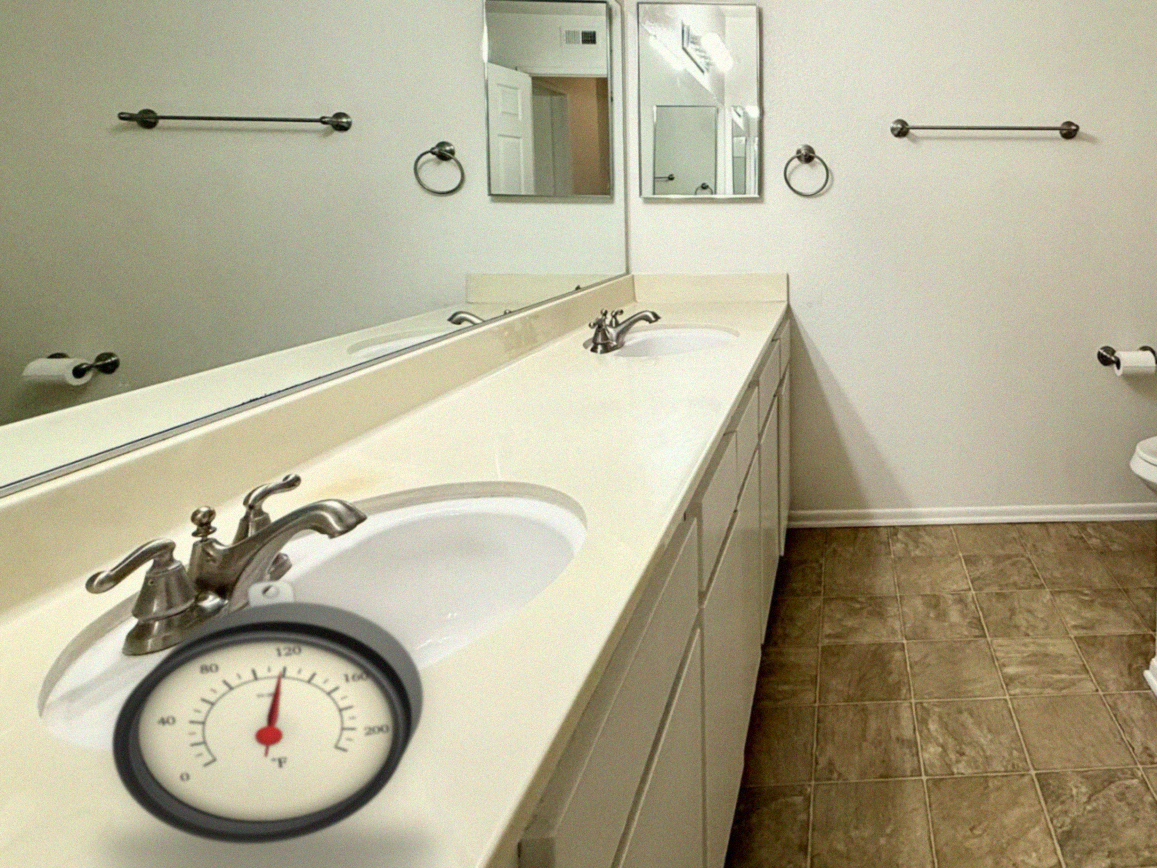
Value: 120 °F
